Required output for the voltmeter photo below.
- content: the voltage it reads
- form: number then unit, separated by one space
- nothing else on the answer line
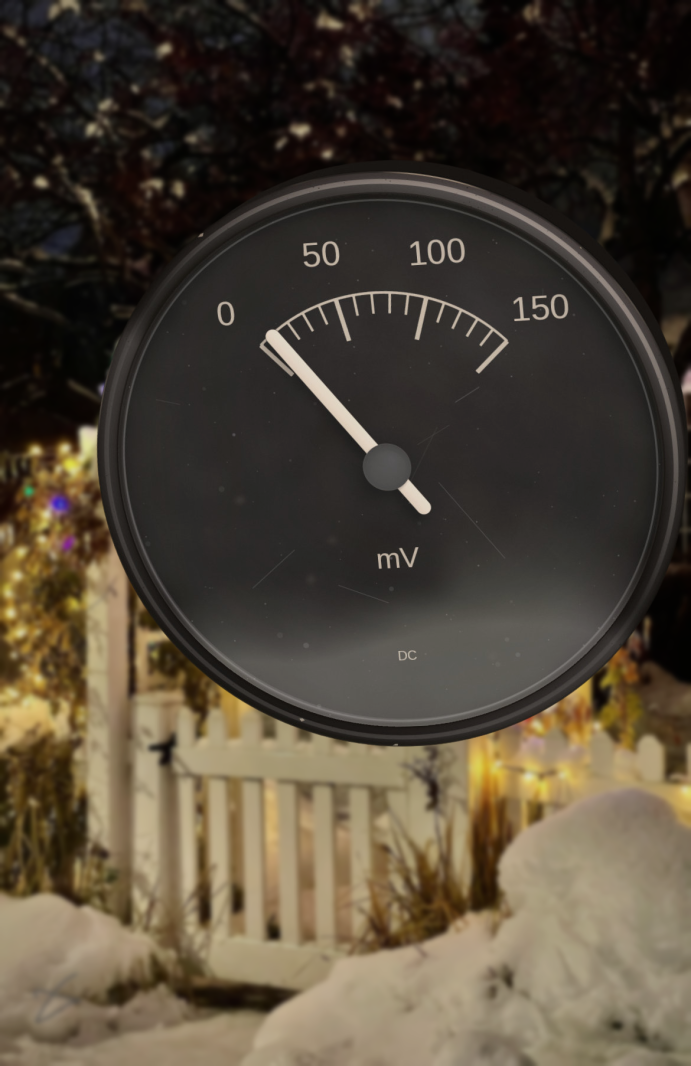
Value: 10 mV
